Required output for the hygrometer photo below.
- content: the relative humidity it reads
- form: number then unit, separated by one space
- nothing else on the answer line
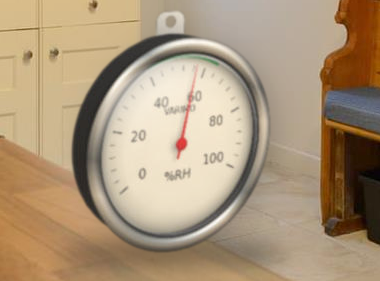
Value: 56 %
